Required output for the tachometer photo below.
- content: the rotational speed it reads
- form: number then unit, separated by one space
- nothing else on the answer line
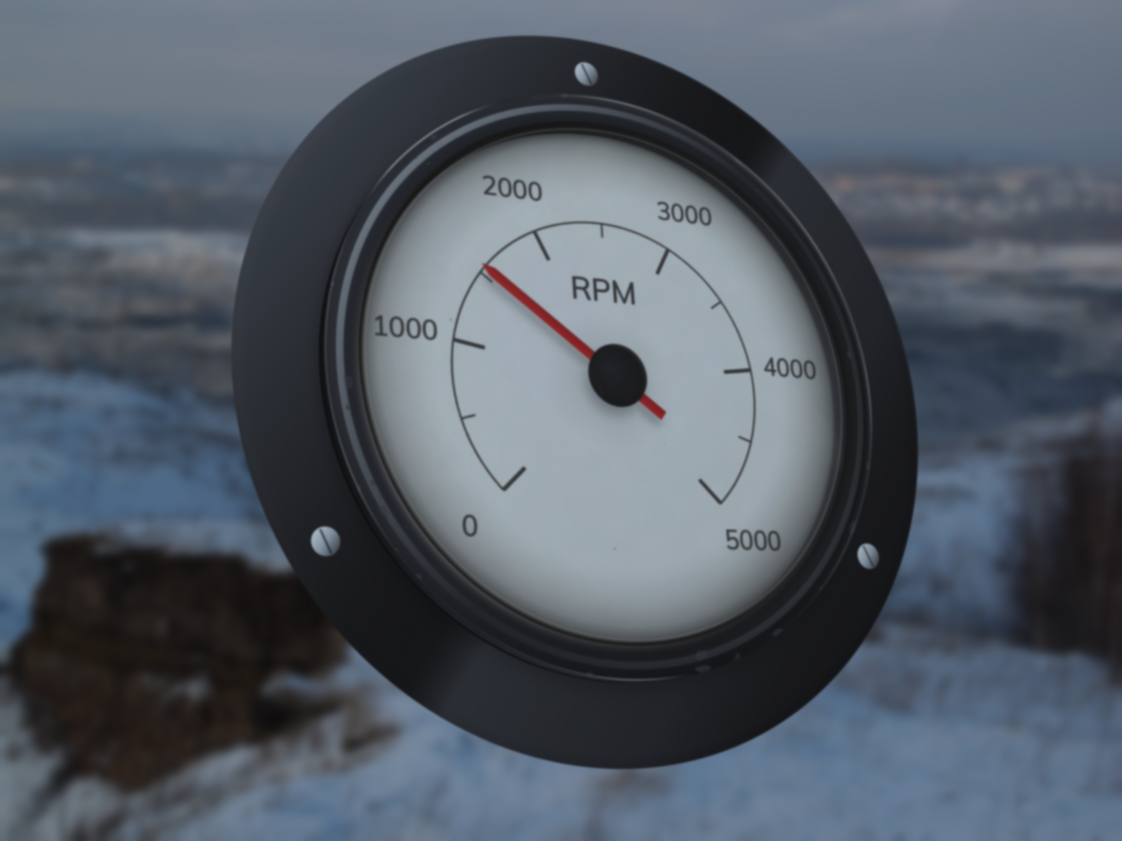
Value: 1500 rpm
